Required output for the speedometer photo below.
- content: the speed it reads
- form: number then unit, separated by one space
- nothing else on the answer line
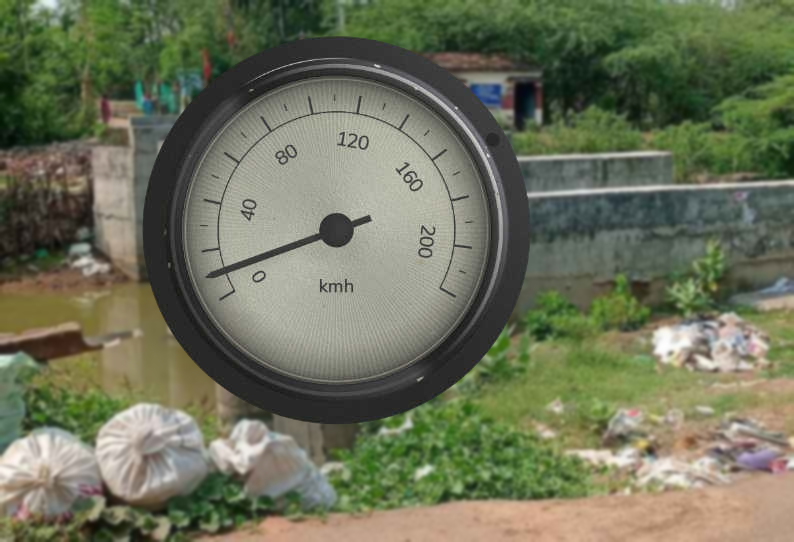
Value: 10 km/h
